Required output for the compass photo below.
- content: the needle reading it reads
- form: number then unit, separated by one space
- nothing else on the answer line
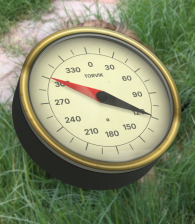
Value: 300 °
